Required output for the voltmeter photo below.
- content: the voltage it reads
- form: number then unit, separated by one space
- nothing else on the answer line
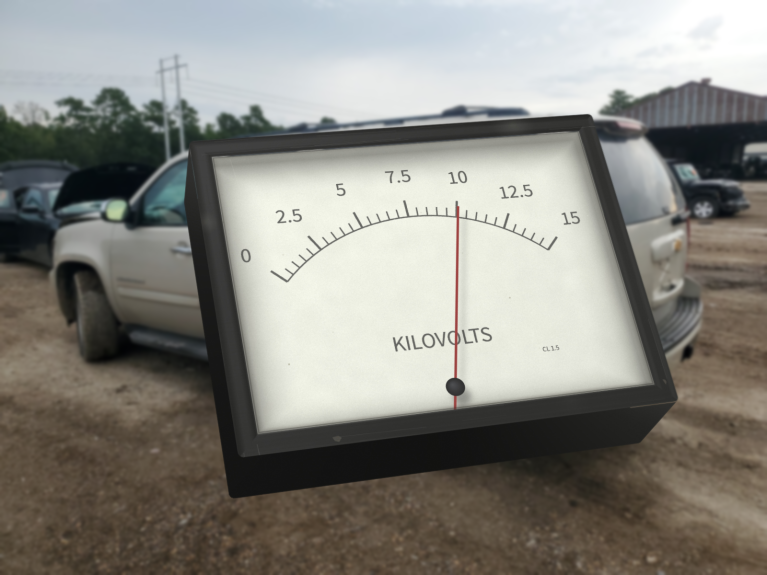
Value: 10 kV
